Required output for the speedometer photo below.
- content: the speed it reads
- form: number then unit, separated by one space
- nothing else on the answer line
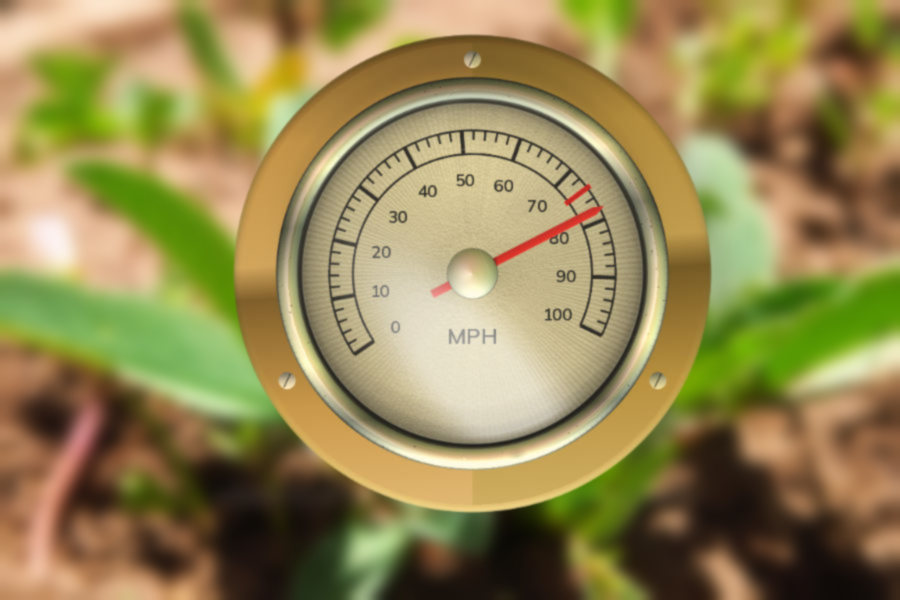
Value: 78 mph
